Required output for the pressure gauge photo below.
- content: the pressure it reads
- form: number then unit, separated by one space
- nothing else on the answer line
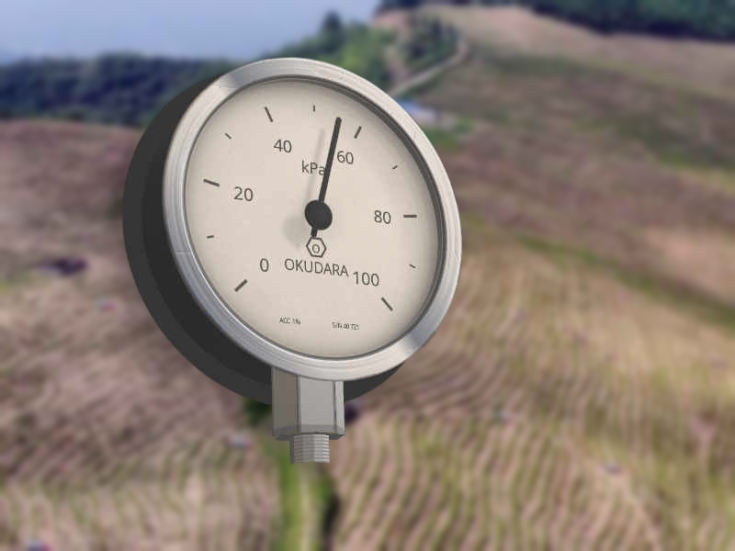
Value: 55 kPa
